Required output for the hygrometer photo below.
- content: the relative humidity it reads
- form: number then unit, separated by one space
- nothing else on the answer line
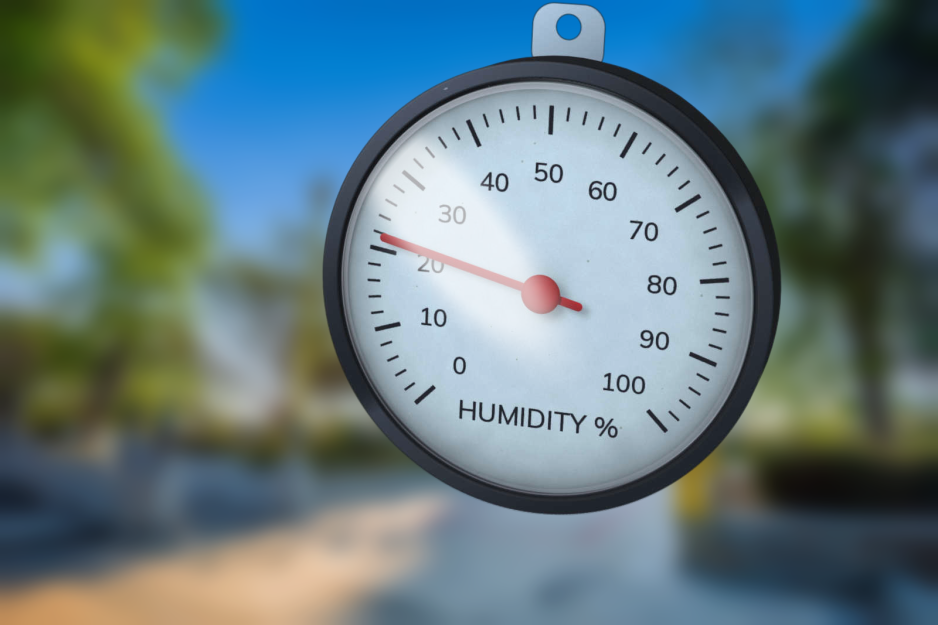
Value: 22 %
